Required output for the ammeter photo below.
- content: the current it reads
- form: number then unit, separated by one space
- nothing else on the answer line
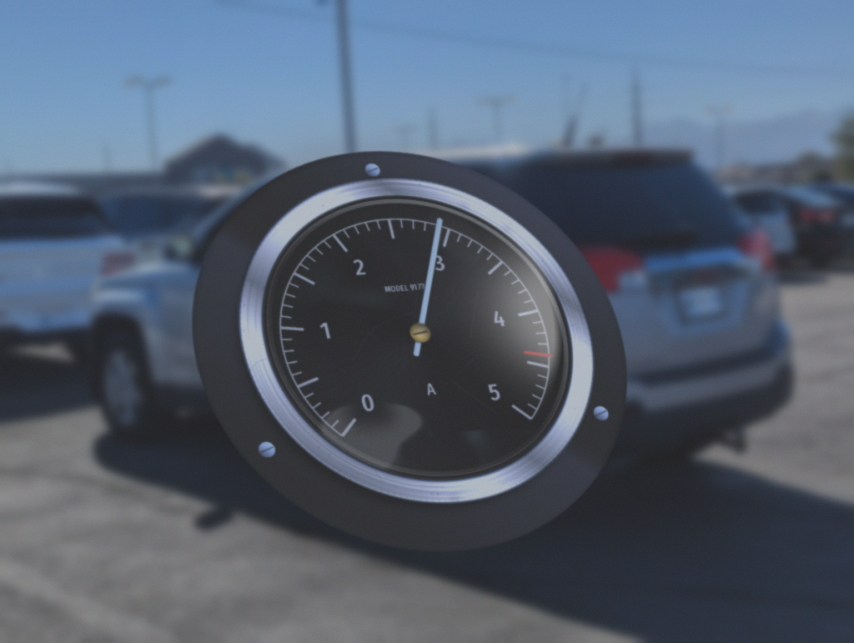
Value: 2.9 A
